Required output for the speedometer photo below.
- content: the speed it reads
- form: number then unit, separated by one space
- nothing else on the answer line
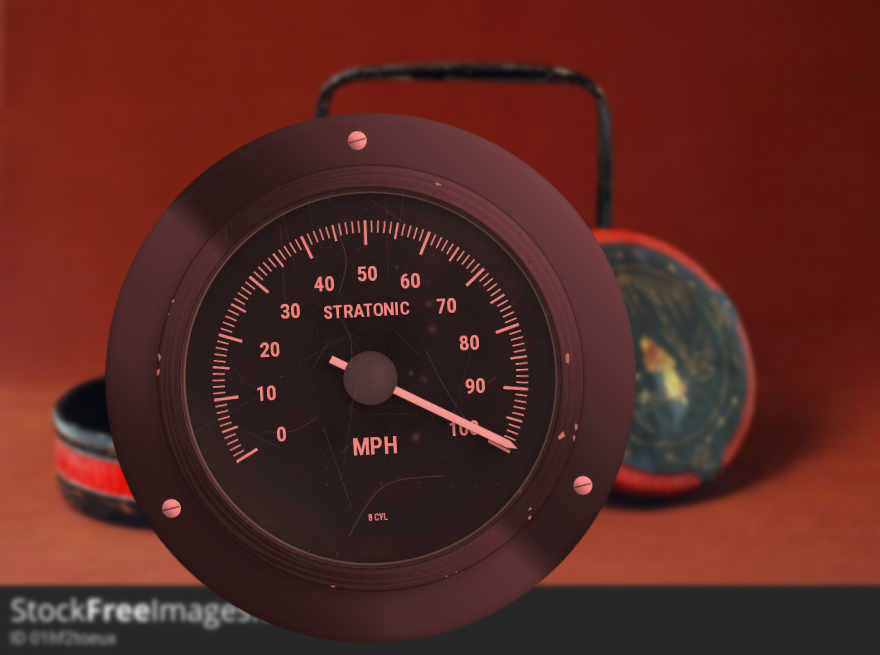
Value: 99 mph
